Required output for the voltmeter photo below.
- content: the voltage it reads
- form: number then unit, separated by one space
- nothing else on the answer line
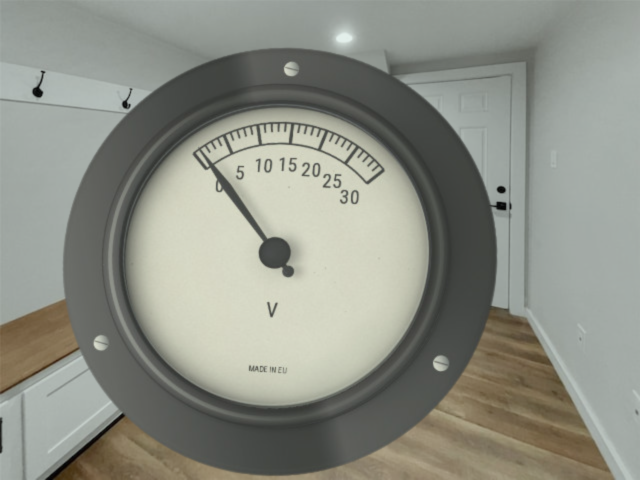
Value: 1 V
